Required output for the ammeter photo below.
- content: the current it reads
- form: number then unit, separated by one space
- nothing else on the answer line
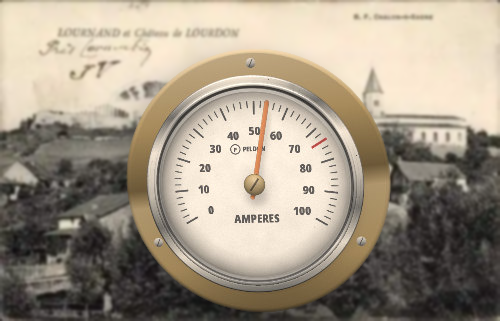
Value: 54 A
